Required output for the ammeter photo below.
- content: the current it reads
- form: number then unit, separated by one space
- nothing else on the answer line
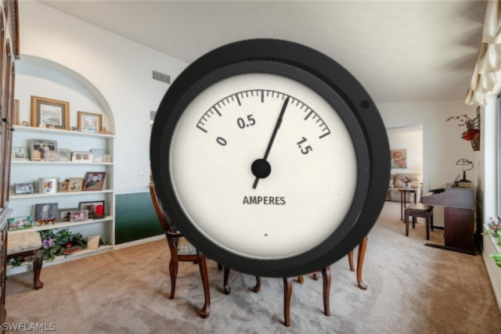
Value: 1 A
